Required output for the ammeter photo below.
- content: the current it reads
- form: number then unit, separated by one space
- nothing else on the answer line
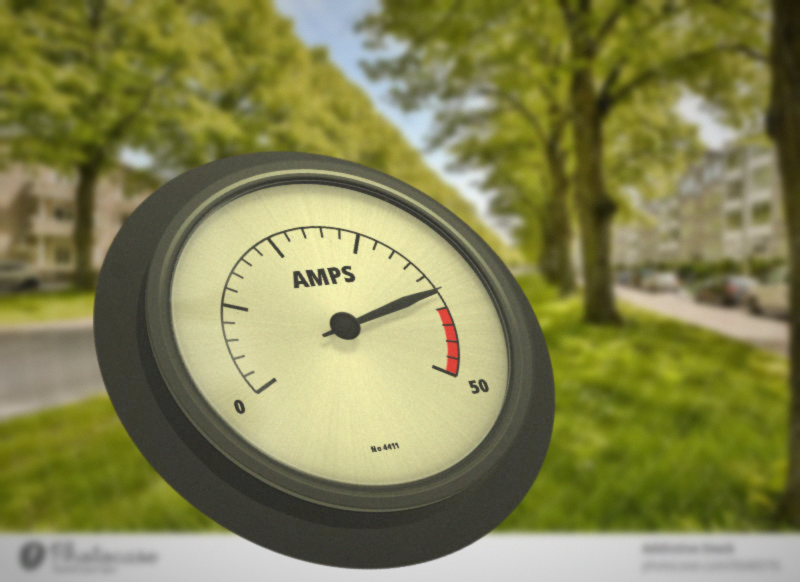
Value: 40 A
